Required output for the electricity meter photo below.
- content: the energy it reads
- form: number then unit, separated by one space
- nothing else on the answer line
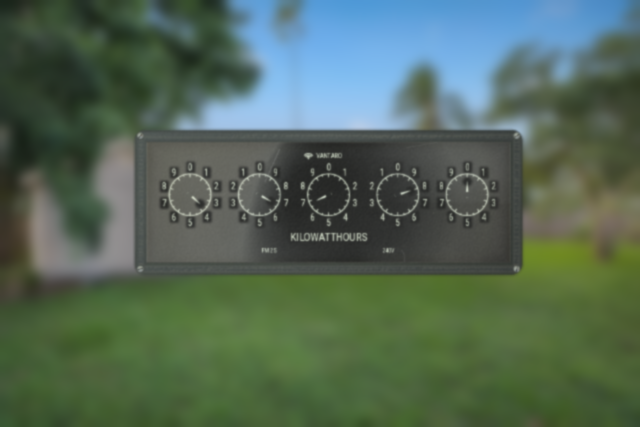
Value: 36680 kWh
